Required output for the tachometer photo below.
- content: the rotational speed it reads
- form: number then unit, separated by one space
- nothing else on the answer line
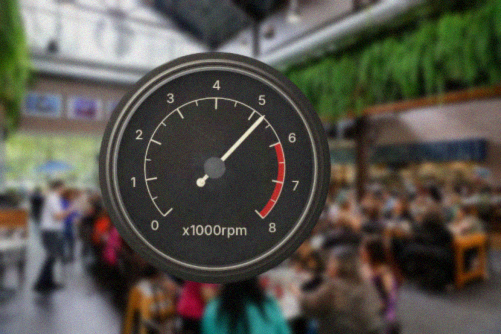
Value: 5250 rpm
